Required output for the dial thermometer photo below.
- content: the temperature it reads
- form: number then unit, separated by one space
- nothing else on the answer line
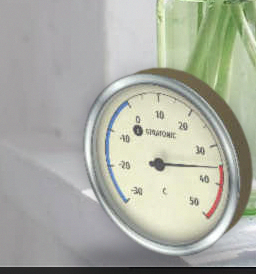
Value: 35 °C
